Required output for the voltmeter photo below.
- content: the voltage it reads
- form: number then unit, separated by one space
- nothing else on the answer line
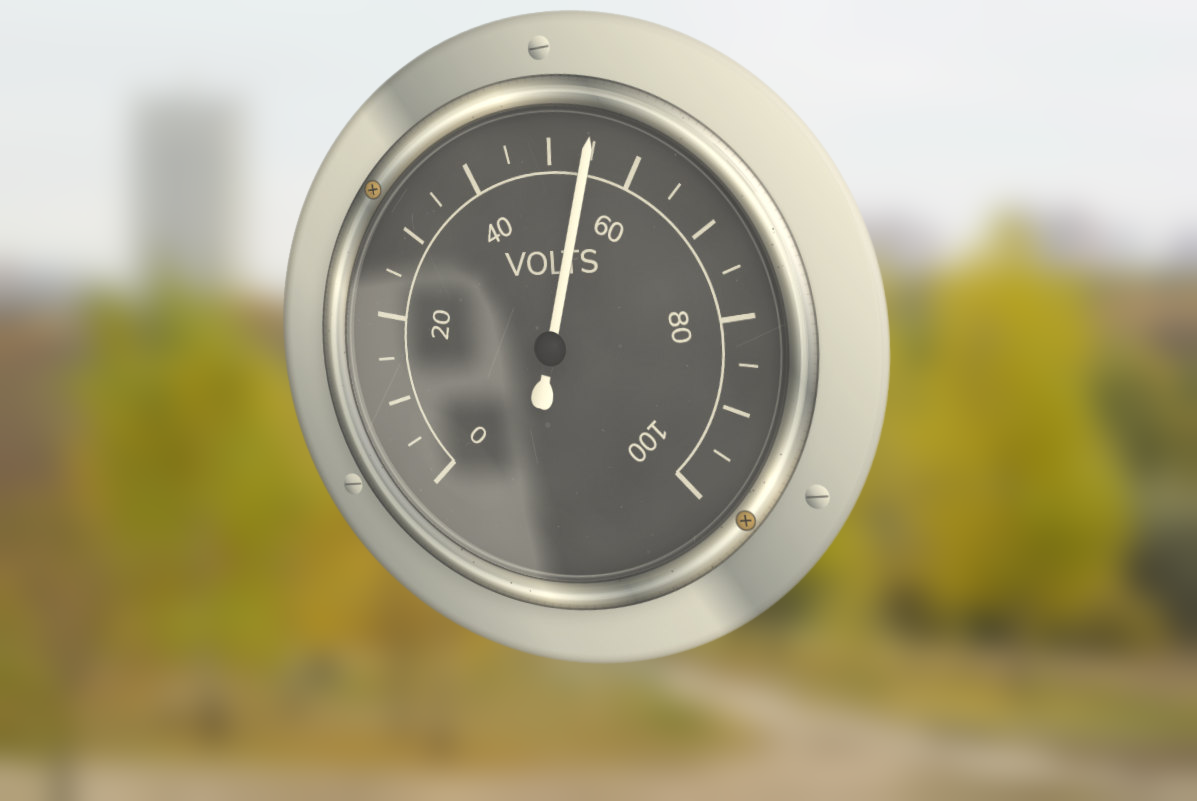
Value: 55 V
